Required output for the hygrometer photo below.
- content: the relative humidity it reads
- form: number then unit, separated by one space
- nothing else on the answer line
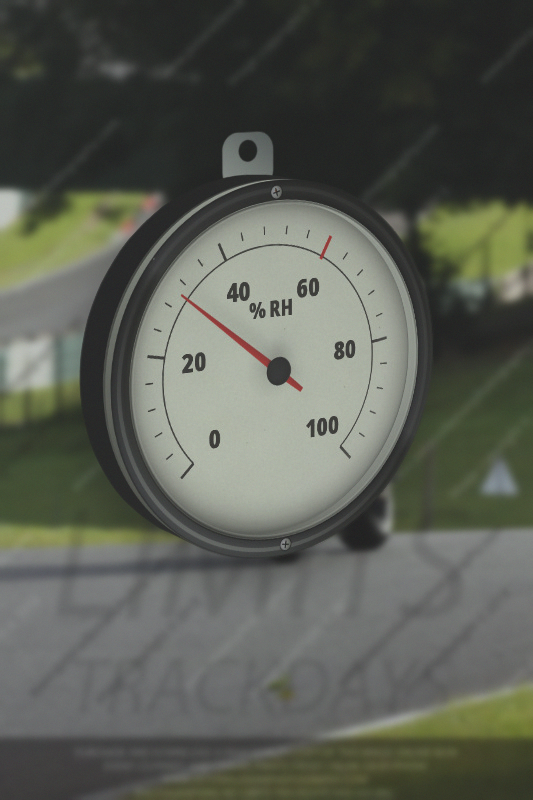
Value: 30 %
